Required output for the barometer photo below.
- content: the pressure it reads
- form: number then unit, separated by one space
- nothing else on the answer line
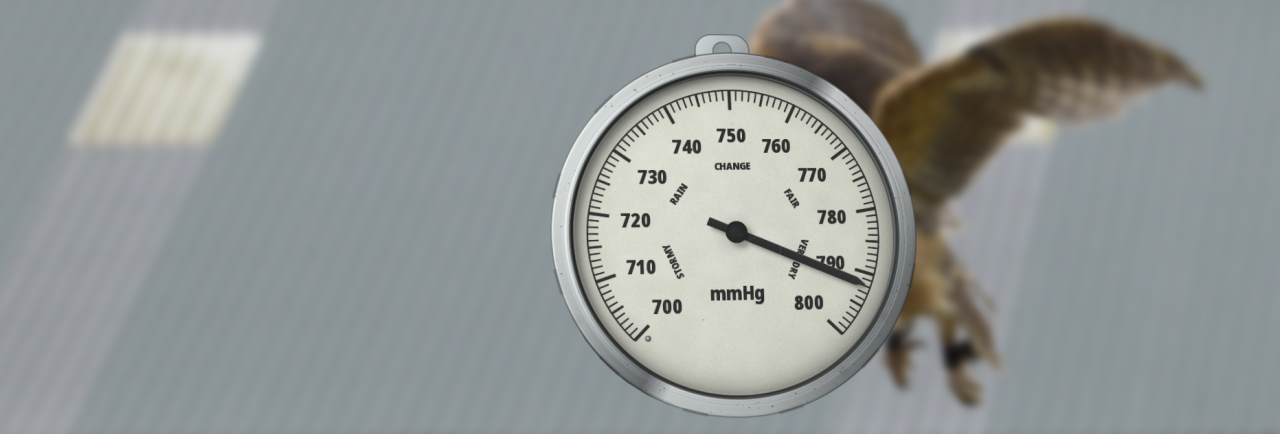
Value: 792 mmHg
